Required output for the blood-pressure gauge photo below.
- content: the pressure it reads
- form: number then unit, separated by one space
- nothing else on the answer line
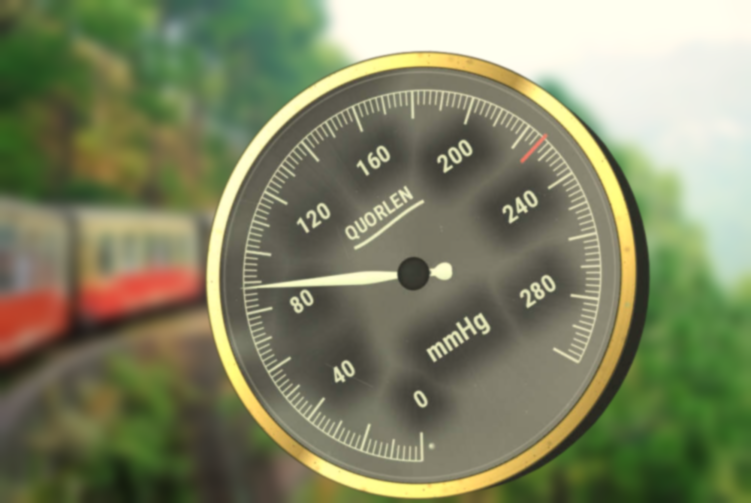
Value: 88 mmHg
